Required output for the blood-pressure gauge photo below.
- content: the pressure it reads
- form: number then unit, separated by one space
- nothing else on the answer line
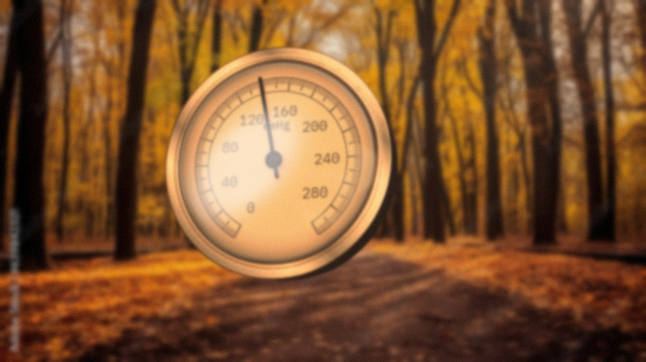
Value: 140 mmHg
